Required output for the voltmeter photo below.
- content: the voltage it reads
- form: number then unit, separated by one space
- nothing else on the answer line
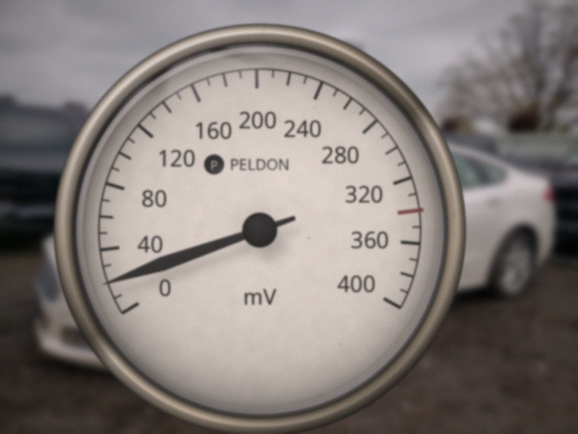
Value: 20 mV
